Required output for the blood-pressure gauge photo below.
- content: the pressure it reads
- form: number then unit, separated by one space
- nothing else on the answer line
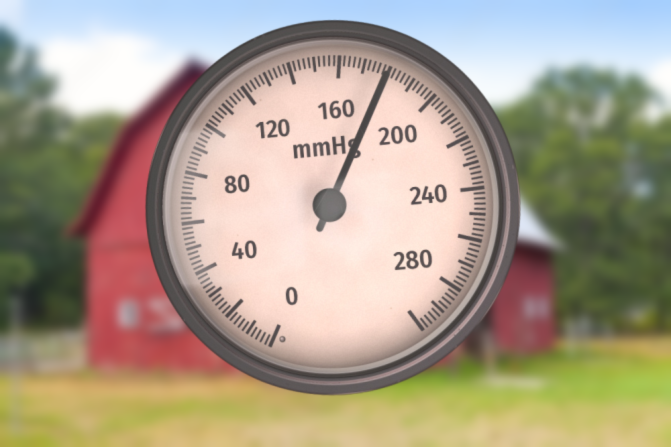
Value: 180 mmHg
